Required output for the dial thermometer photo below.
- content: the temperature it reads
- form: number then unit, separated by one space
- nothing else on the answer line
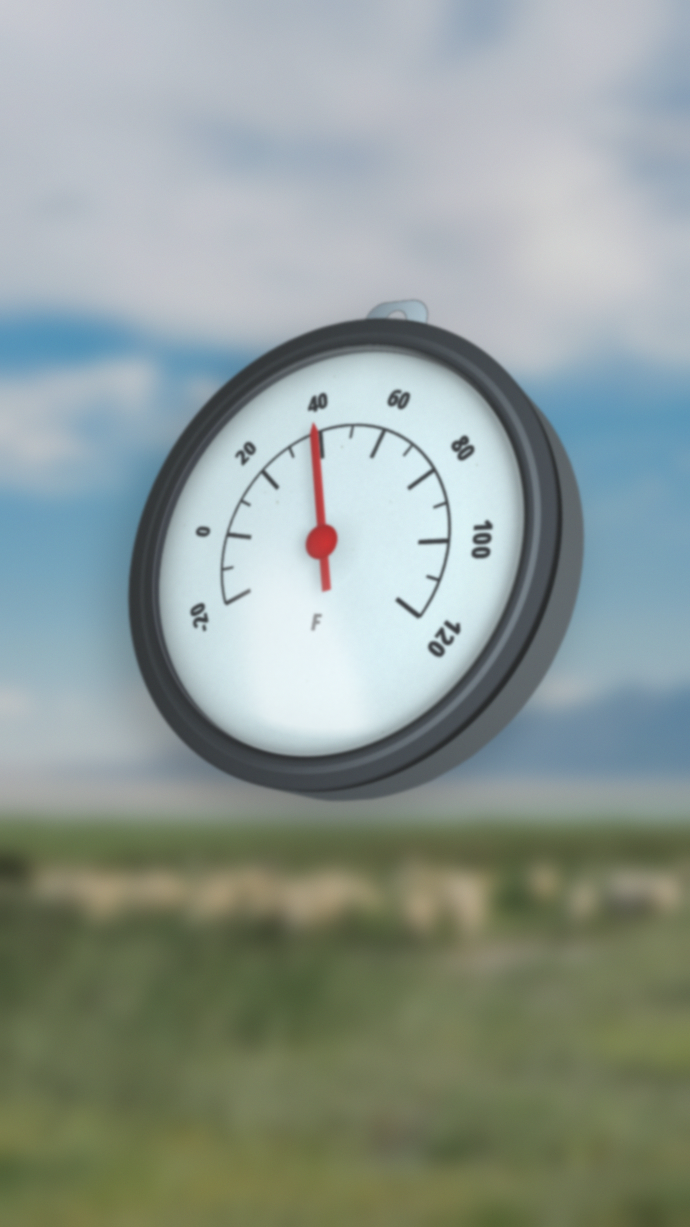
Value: 40 °F
